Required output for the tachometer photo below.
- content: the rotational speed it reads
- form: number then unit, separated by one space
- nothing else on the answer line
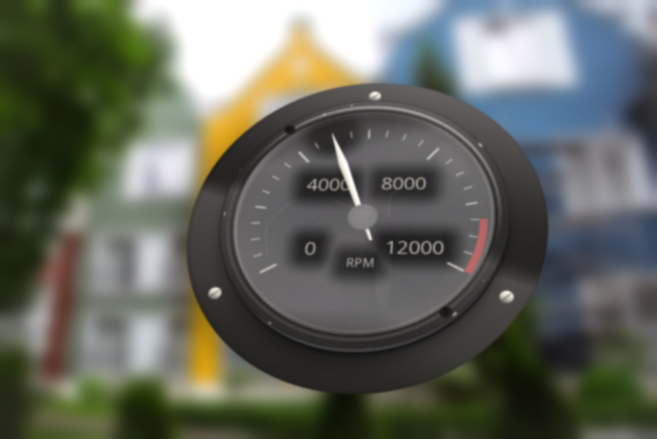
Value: 5000 rpm
